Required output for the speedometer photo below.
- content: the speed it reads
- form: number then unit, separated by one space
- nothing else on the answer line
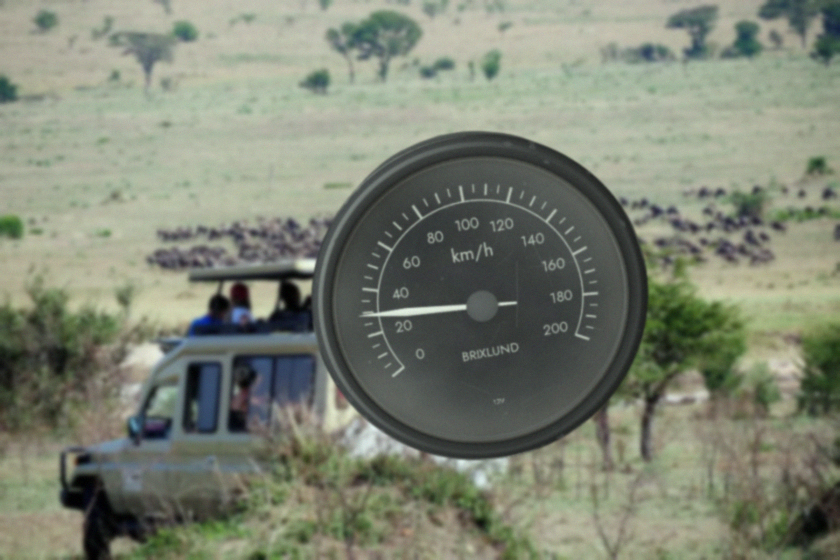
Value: 30 km/h
